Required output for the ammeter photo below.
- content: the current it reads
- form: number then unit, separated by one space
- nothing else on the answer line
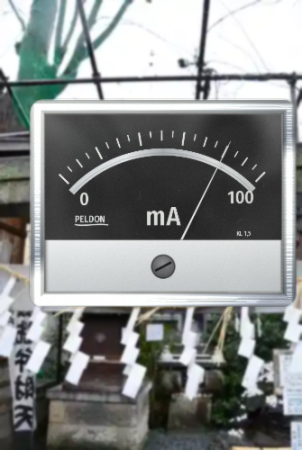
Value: 80 mA
